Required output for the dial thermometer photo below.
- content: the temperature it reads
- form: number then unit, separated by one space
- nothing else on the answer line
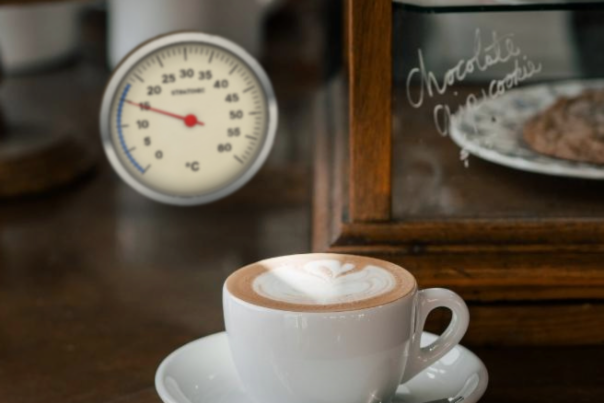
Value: 15 °C
